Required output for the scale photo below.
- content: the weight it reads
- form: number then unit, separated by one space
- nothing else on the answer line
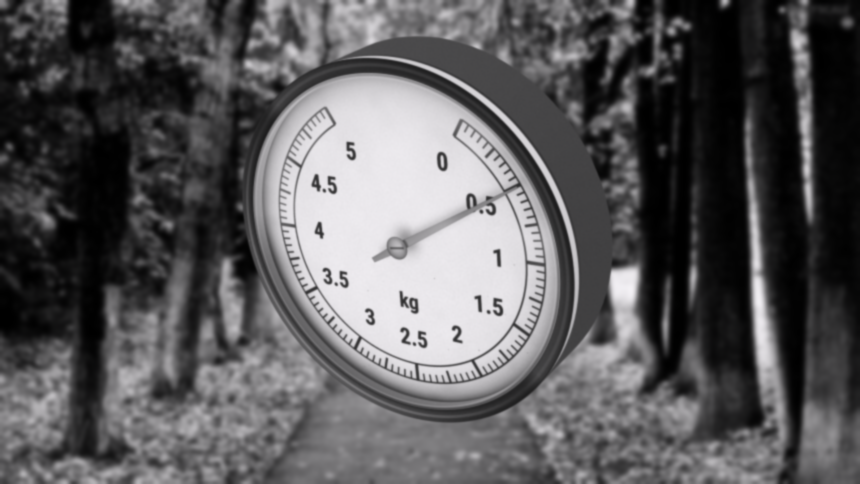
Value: 0.5 kg
